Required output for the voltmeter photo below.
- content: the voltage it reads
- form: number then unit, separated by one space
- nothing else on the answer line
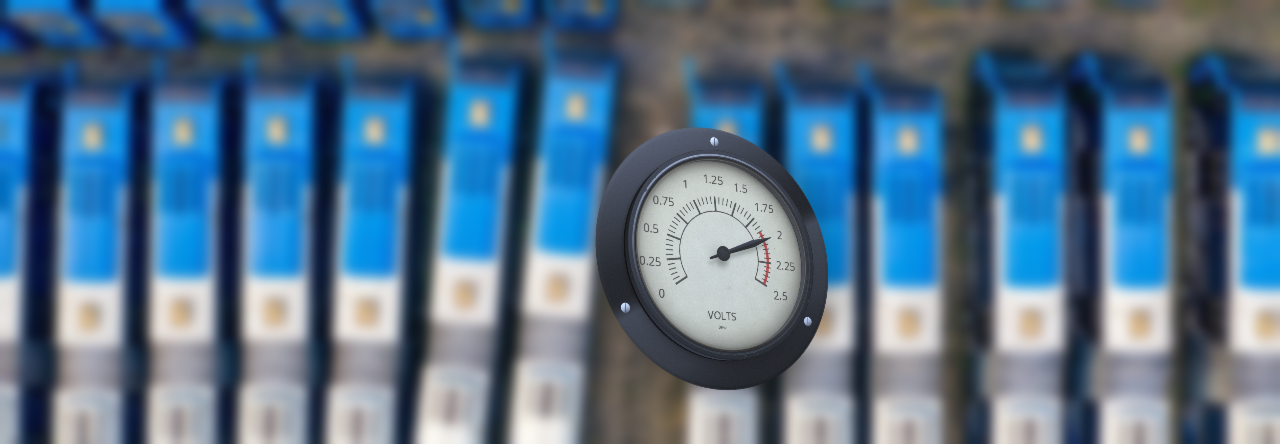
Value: 2 V
